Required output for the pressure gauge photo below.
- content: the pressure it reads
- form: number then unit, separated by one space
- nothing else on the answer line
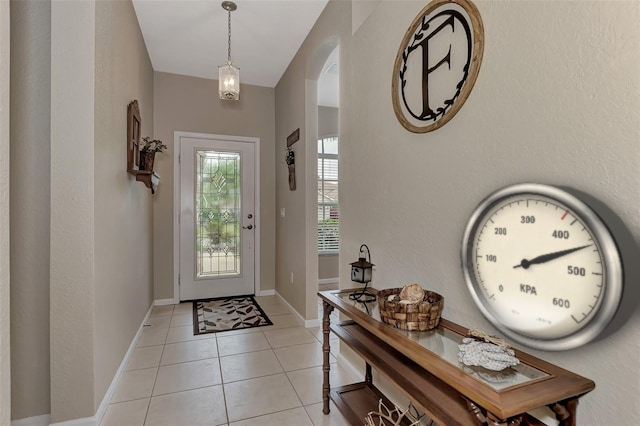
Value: 450 kPa
